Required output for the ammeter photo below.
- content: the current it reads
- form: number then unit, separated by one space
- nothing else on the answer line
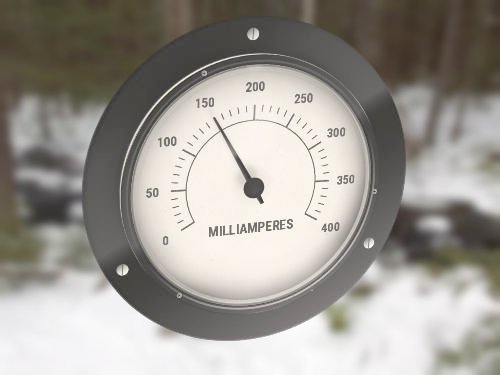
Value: 150 mA
